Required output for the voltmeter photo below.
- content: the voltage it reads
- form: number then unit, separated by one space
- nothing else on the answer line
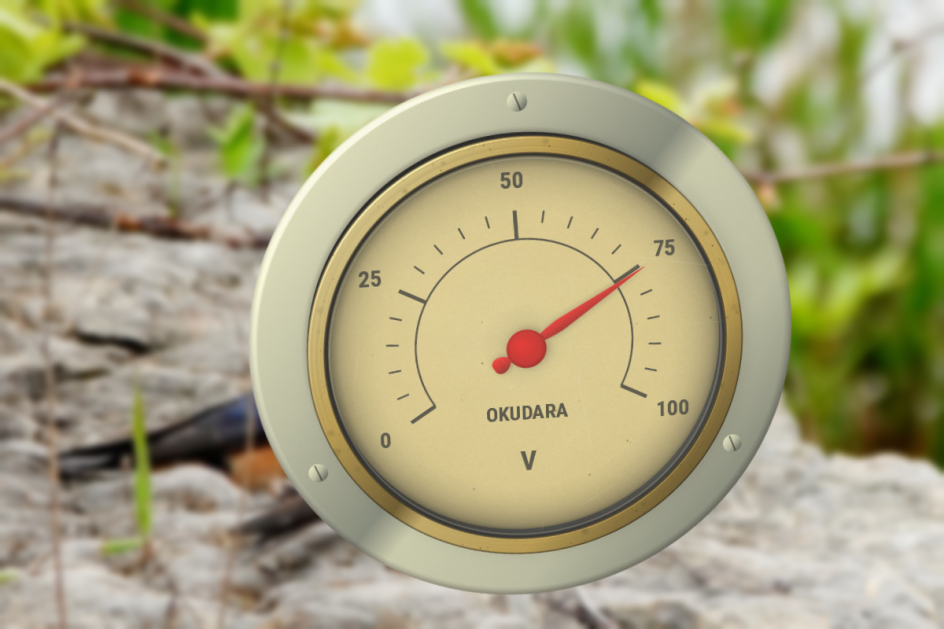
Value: 75 V
